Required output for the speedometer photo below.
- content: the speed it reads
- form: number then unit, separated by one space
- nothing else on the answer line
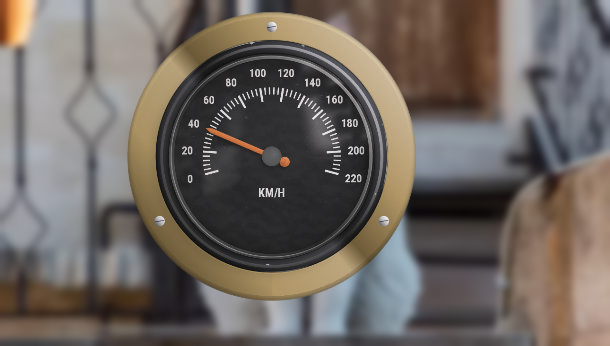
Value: 40 km/h
